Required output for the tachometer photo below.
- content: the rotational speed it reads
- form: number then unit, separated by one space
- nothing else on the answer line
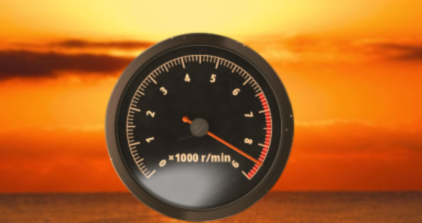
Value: 8500 rpm
